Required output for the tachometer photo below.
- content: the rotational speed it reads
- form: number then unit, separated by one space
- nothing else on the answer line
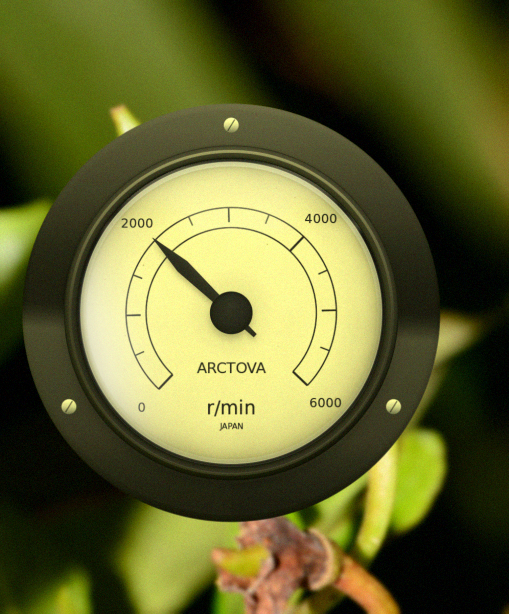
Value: 2000 rpm
